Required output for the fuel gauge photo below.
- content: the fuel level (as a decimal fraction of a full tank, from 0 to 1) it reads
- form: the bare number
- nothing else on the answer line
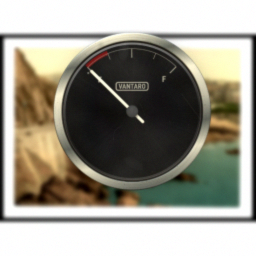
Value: 0
